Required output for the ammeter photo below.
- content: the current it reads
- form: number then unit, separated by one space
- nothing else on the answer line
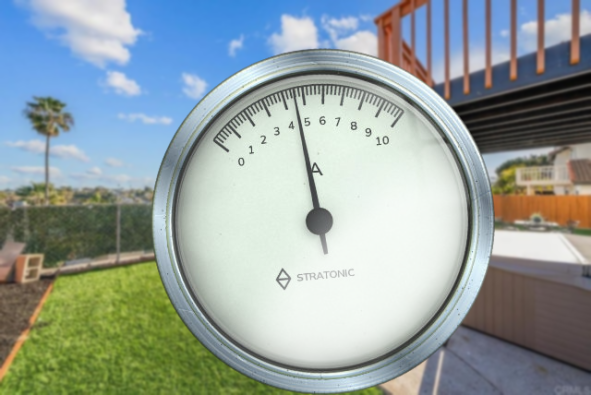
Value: 4.6 A
